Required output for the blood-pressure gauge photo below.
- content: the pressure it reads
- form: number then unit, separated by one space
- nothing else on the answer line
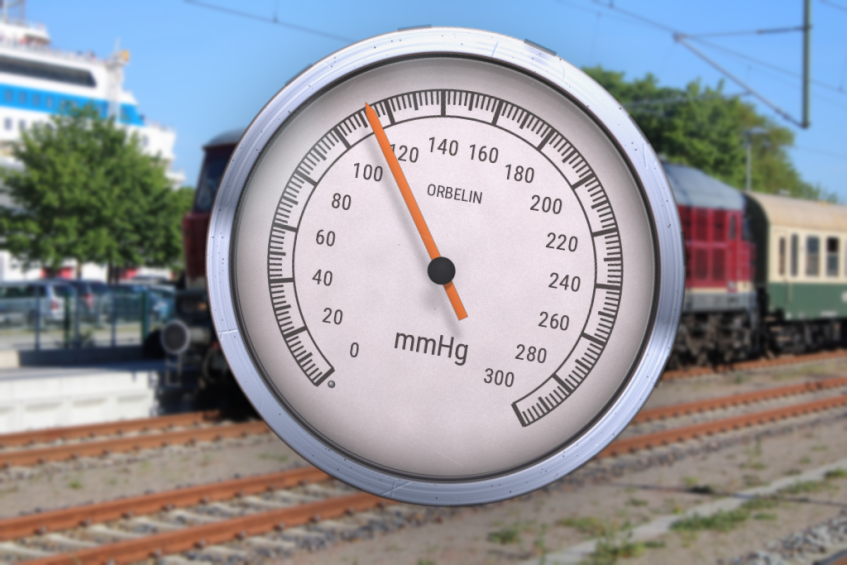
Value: 114 mmHg
